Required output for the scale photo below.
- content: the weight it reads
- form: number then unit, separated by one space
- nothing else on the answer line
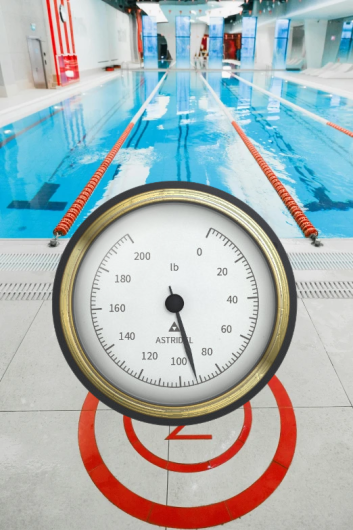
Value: 92 lb
